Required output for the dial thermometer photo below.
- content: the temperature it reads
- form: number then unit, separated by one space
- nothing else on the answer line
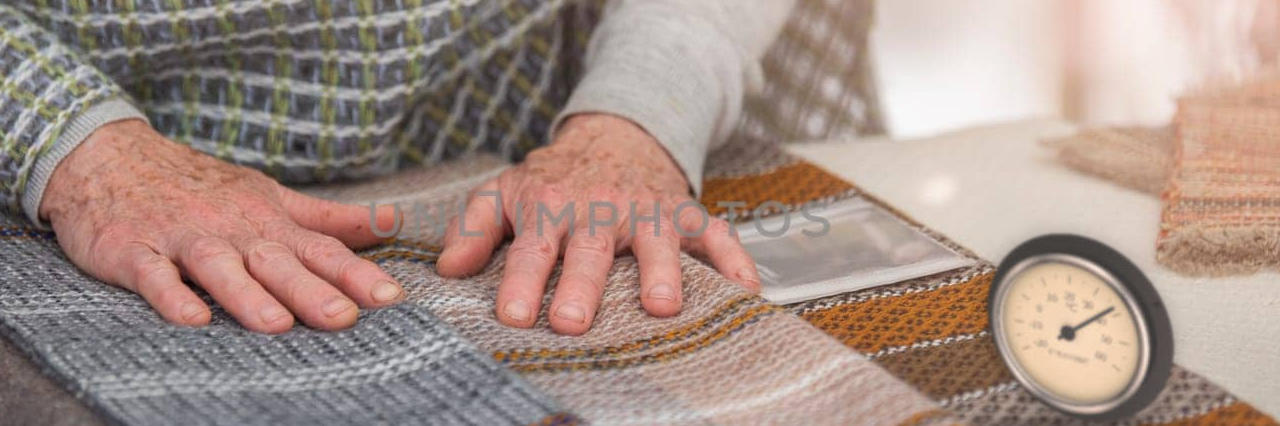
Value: 37.5 °C
